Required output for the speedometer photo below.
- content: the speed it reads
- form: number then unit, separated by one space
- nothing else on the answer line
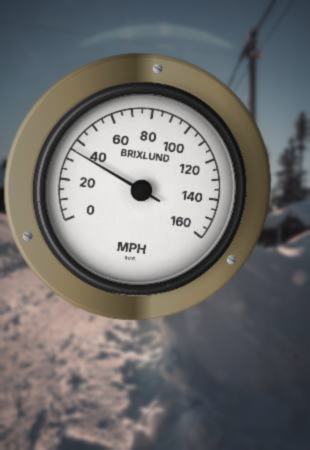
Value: 35 mph
